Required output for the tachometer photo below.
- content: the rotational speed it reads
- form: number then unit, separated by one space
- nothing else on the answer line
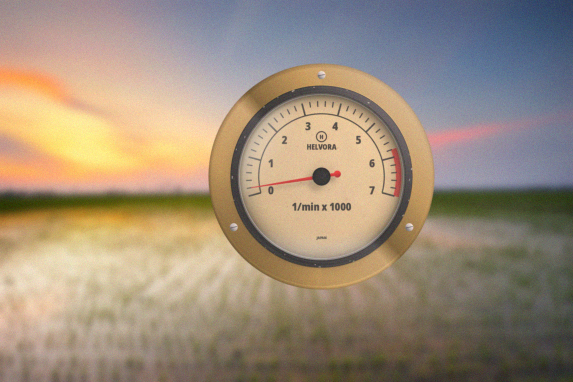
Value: 200 rpm
